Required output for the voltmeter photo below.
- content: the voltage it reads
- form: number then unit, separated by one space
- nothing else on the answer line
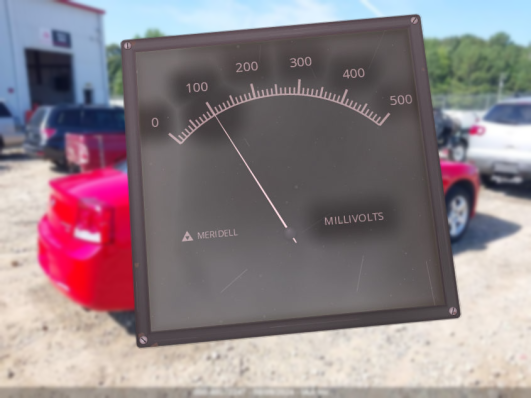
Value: 100 mV
